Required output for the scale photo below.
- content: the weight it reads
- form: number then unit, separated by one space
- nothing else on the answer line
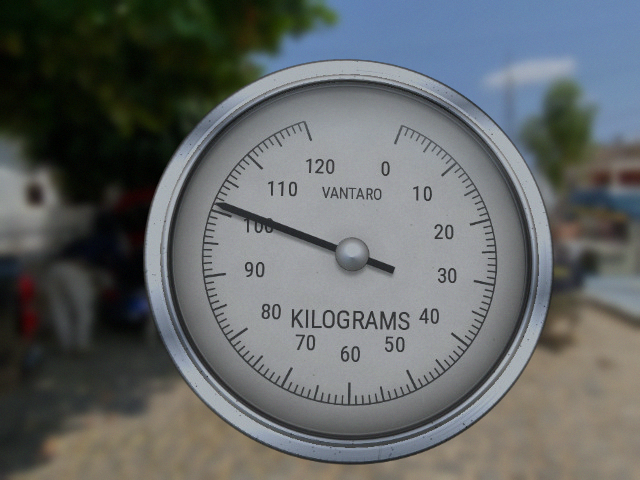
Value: 101 kg
